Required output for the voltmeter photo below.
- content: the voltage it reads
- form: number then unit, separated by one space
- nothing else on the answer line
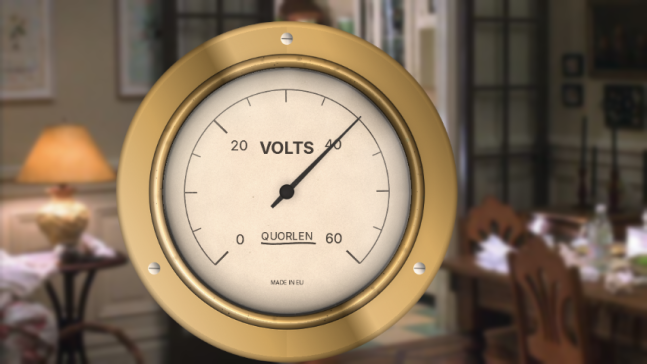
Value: 40 V
